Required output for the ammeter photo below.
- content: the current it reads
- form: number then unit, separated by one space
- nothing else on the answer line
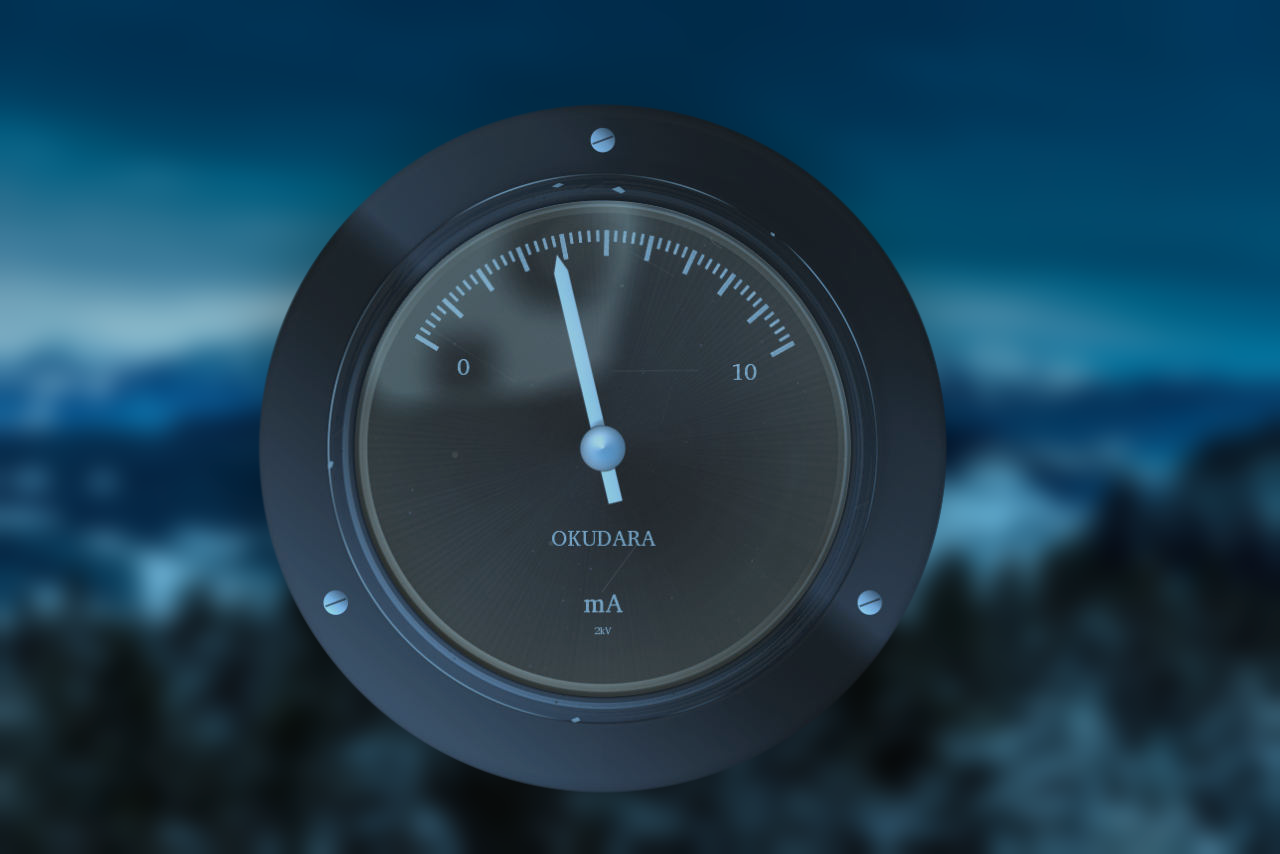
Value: 3.8 mA
